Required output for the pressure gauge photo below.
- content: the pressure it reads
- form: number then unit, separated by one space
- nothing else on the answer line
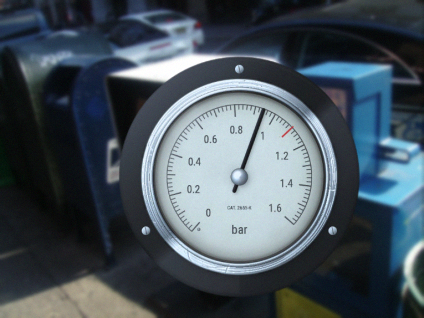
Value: 0.94 bar
